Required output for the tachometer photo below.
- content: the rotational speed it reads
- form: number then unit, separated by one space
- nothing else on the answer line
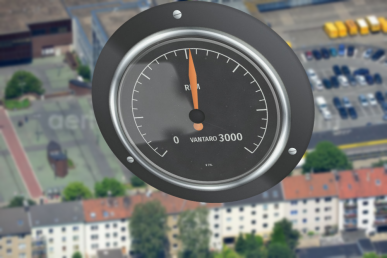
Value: 1550 rpm
